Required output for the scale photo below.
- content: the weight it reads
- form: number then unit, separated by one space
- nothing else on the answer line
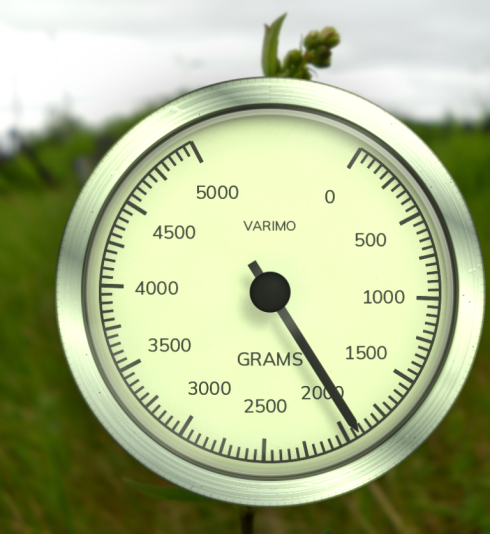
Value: 1925 g
